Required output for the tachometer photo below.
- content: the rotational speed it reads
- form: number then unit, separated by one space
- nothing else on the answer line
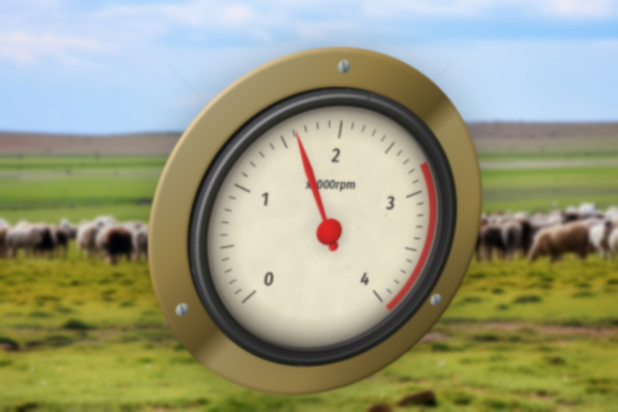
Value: 1600 rpm
